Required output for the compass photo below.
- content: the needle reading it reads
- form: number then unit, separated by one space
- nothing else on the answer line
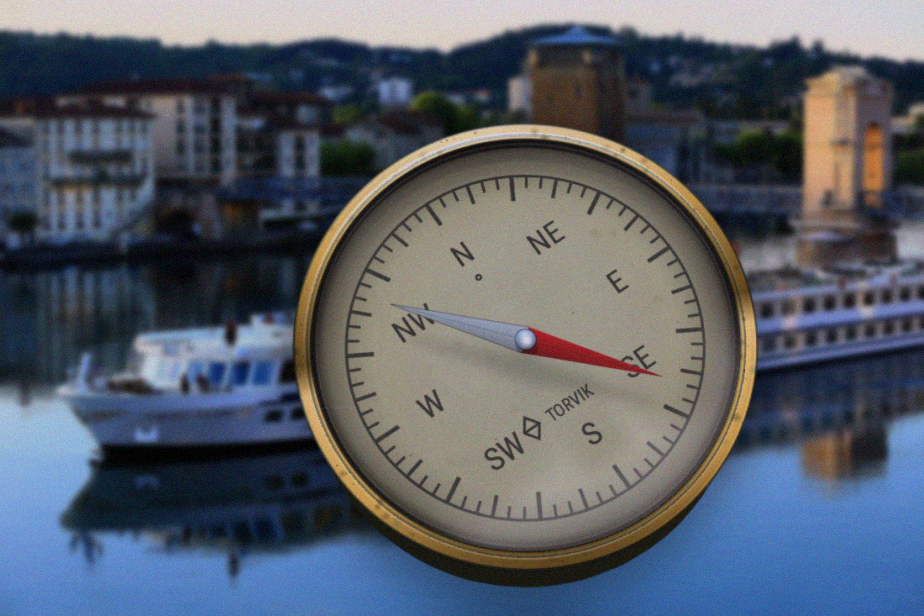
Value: 140 °
